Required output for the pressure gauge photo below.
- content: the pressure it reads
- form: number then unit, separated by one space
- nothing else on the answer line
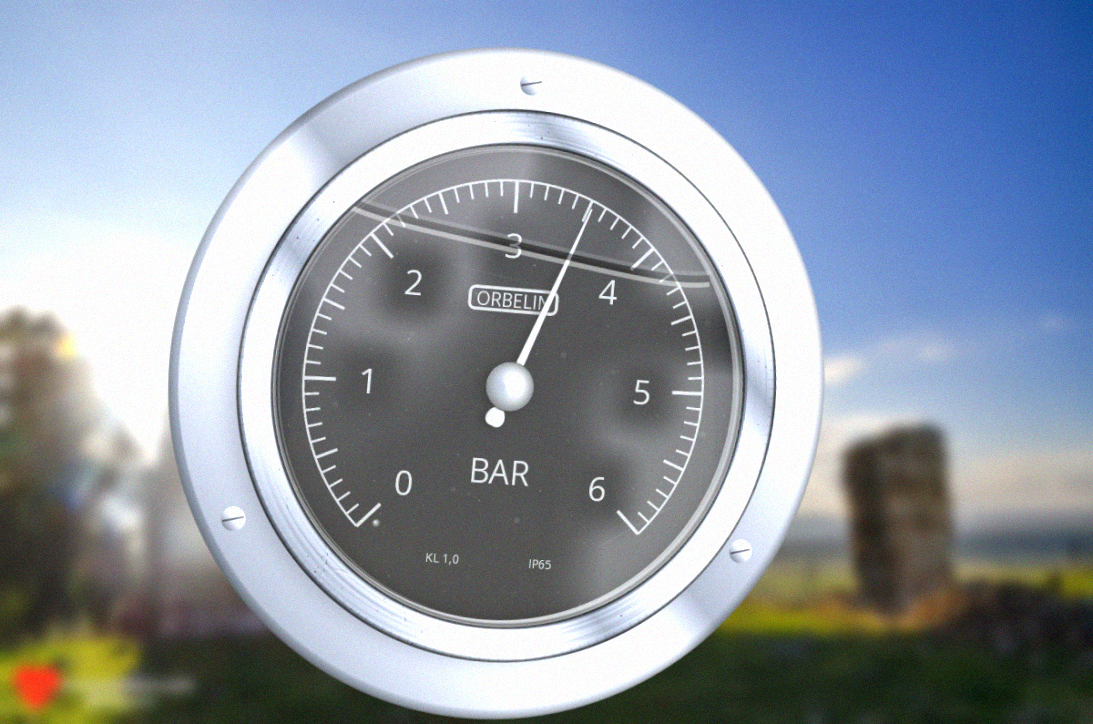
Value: 3.5 bar
